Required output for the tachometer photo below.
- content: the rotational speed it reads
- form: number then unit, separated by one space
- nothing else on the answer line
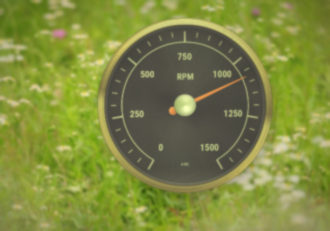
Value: 1075 rpm
